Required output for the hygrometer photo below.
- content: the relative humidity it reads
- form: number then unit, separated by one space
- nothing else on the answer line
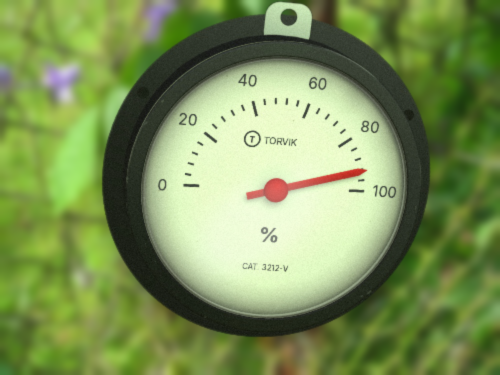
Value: 92 %
